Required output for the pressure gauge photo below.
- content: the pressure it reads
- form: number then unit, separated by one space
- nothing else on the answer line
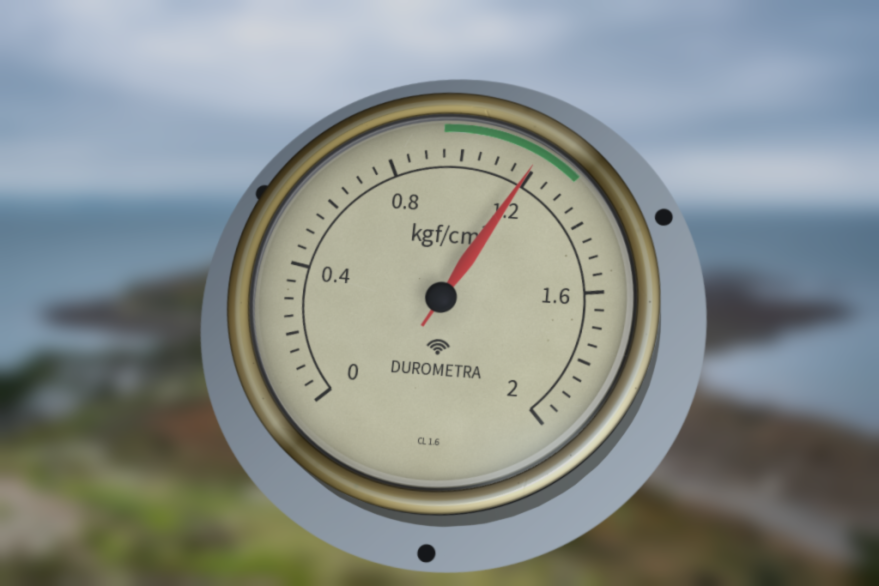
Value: 1.2 kg/cm²
